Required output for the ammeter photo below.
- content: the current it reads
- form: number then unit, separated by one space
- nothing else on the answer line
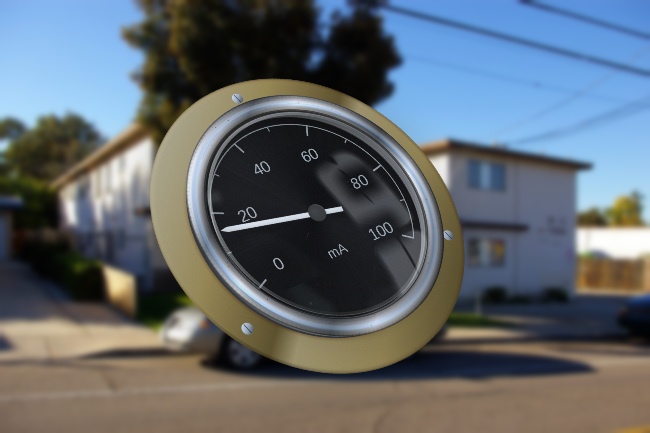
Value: 15 mA
